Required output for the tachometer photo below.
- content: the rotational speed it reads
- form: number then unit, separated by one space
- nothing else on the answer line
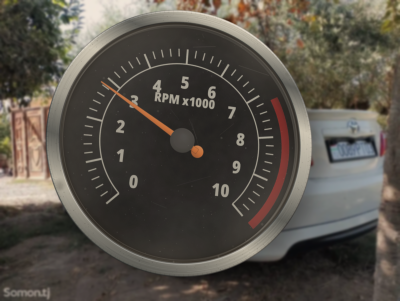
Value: 2800 rpm
